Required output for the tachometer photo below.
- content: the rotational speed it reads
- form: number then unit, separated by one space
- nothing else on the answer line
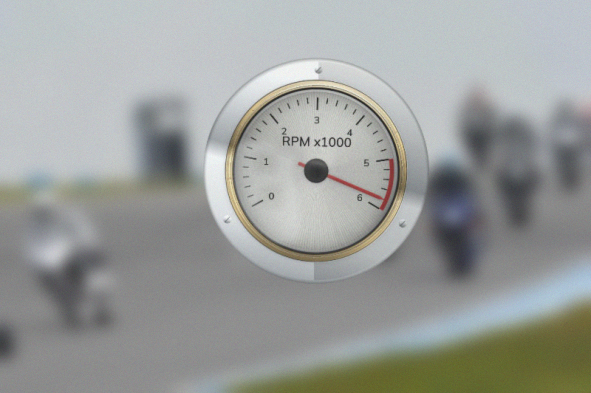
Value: 5800 rpm
